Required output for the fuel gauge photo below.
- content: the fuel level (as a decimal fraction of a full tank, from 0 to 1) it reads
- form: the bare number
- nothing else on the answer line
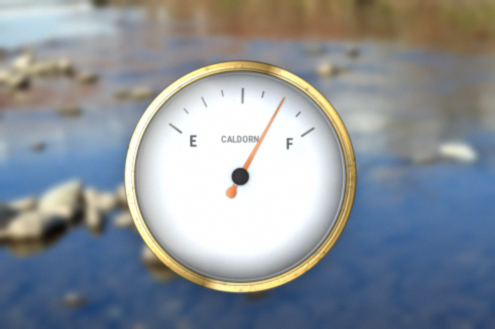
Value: 0.75
